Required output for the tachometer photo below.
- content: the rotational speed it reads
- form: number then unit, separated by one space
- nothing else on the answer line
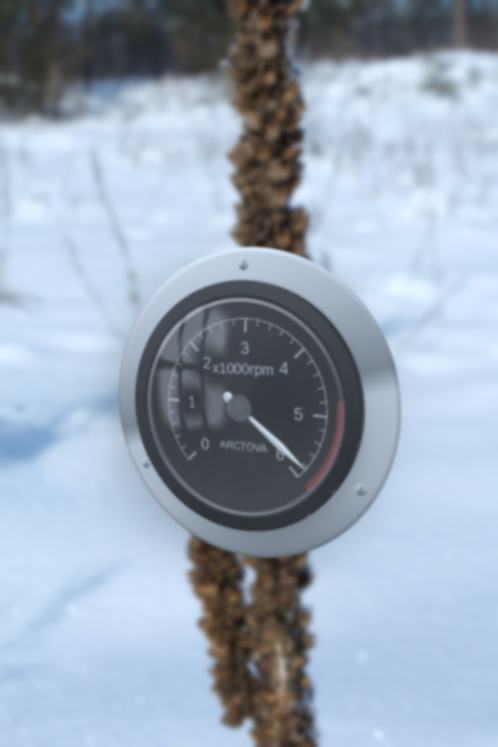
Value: 5800 rpm
